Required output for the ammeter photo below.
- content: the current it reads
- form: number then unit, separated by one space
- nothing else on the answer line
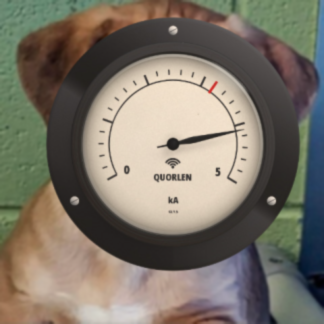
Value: 4.1 kA
